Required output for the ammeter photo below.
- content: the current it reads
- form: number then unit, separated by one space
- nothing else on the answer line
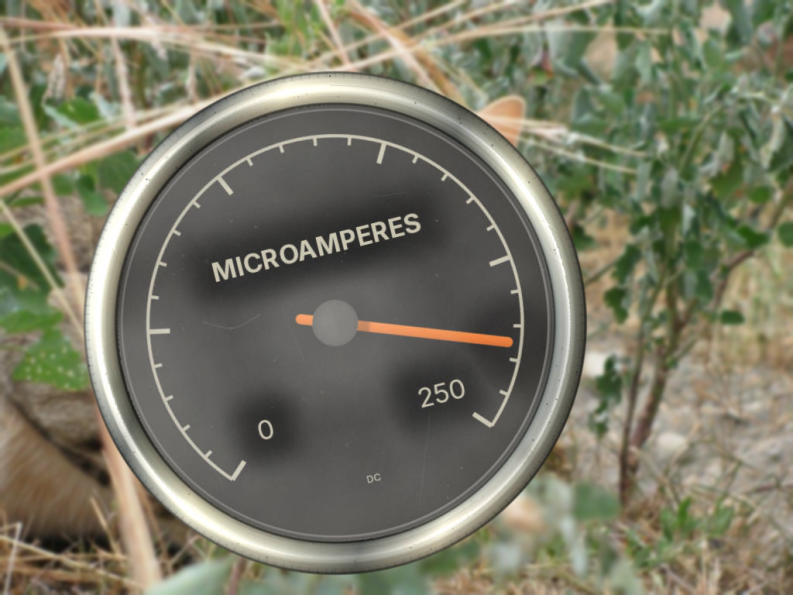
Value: 225 µA
